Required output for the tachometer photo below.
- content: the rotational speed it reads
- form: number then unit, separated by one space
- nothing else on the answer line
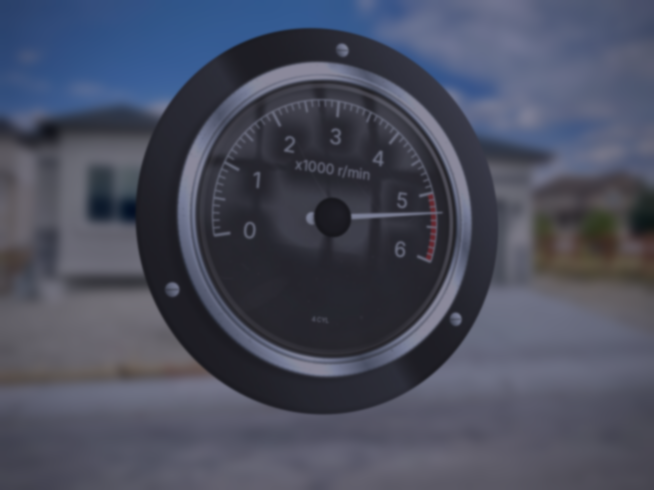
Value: 5300 rpm
